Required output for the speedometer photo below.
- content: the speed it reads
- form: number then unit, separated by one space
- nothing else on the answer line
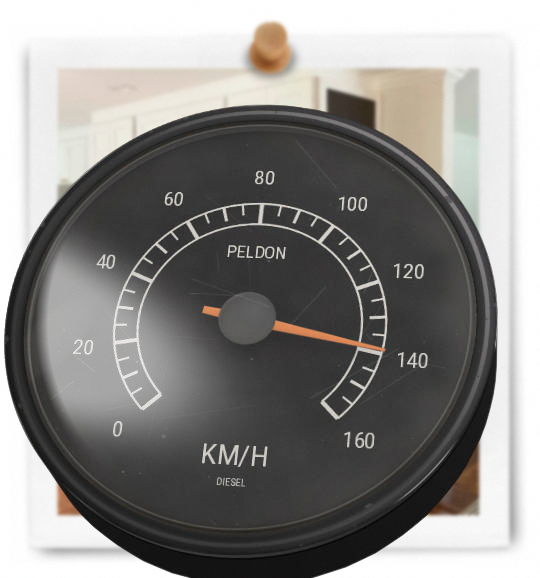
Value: 140 km/h
